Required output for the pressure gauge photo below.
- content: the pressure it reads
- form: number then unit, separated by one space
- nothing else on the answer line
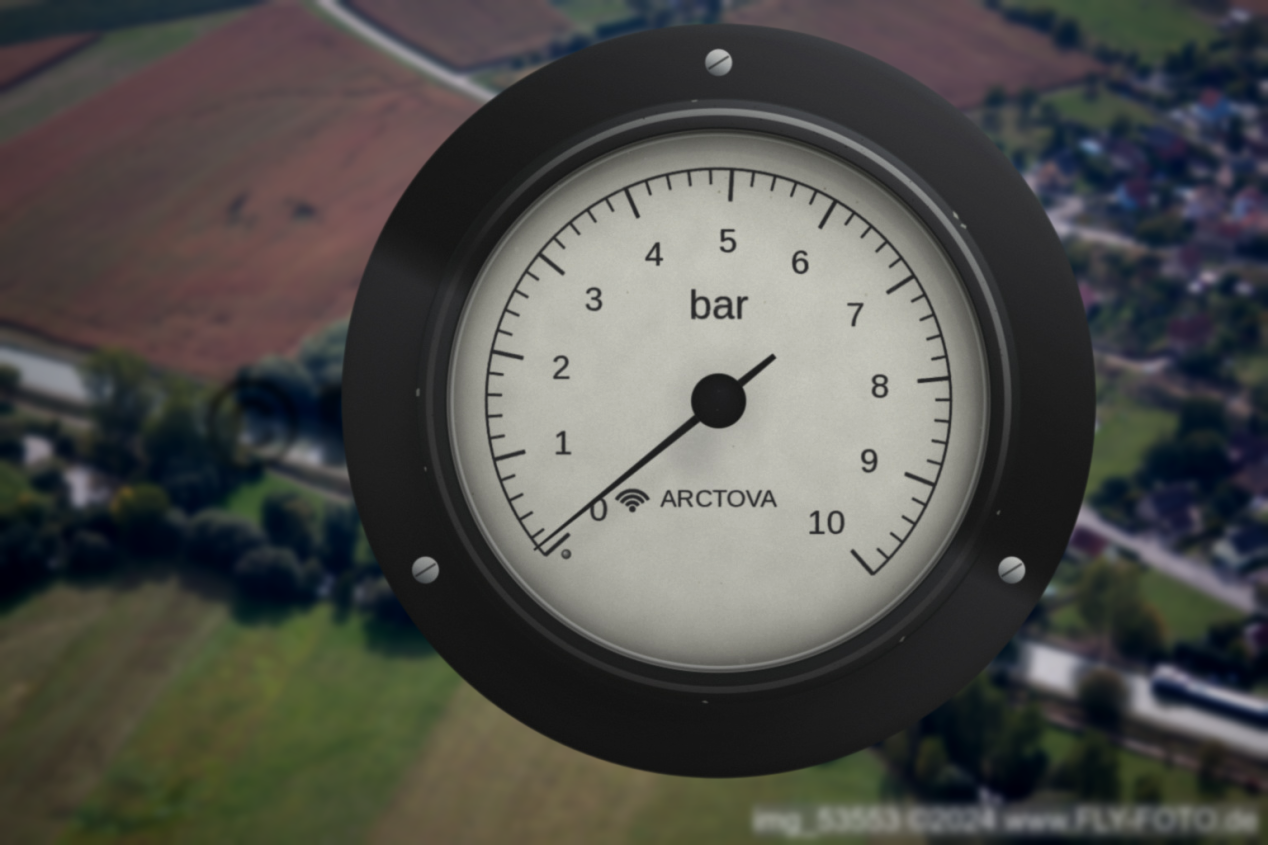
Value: 0.1 bar
